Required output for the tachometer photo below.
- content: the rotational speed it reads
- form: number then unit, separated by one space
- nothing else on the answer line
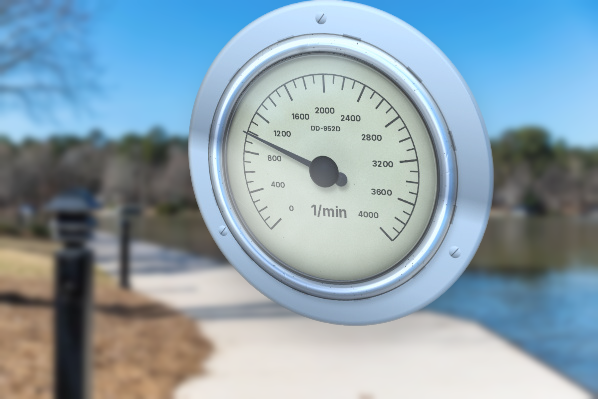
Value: 1000 rpm
